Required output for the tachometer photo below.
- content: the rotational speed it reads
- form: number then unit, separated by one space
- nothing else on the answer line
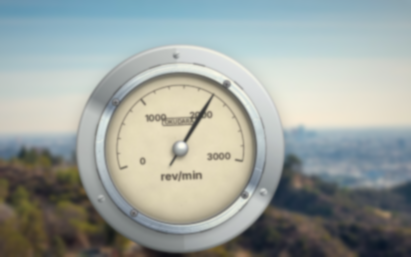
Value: 2000 rpm
